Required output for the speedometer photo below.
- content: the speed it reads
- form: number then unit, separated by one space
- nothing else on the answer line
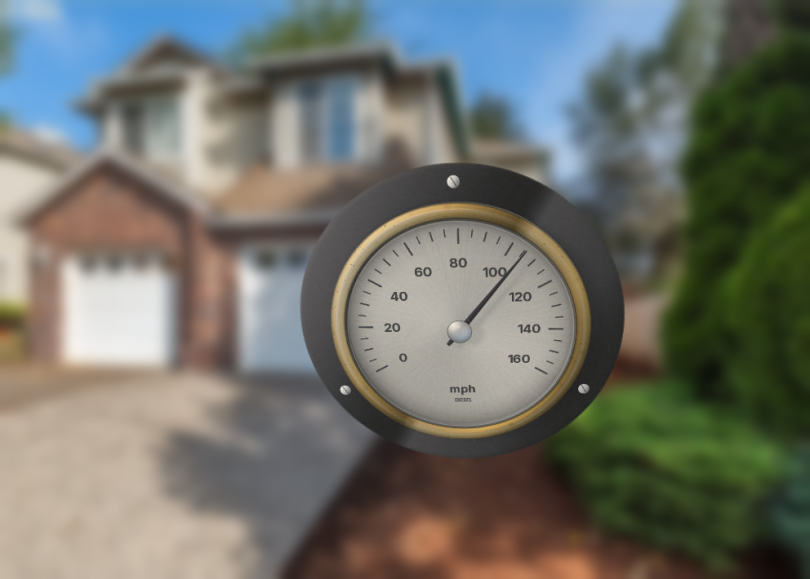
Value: 105 mph
